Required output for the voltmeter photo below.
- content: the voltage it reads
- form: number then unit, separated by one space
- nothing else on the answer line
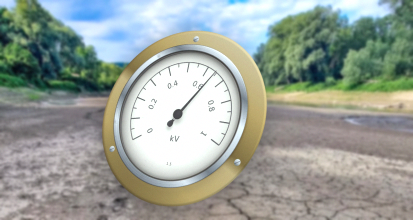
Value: 0.65 kV
